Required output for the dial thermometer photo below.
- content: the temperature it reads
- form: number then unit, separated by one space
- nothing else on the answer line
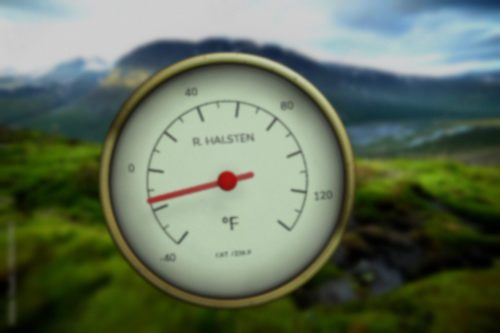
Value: -15 °F
